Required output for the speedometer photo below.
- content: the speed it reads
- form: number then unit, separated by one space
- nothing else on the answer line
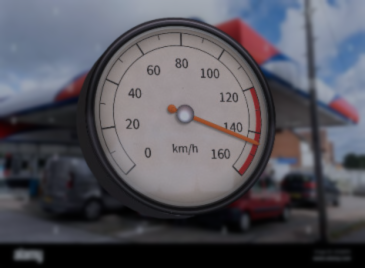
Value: 145 km/h
